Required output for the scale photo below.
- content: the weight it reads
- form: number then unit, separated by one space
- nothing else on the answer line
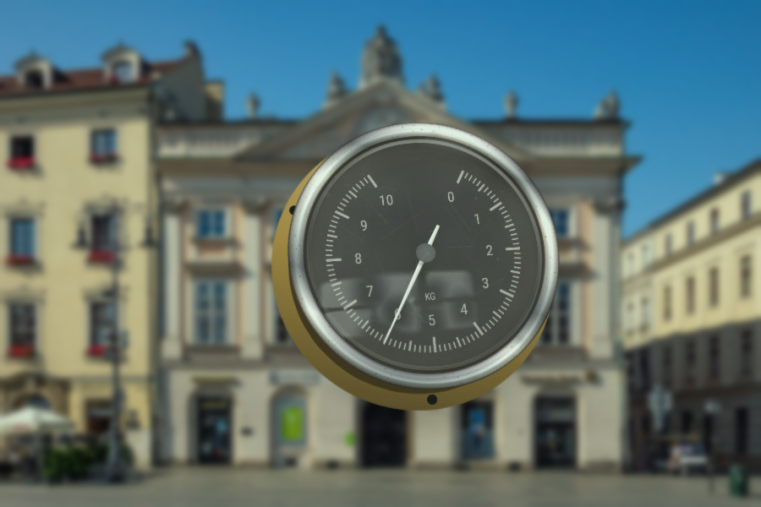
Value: 6 kg
